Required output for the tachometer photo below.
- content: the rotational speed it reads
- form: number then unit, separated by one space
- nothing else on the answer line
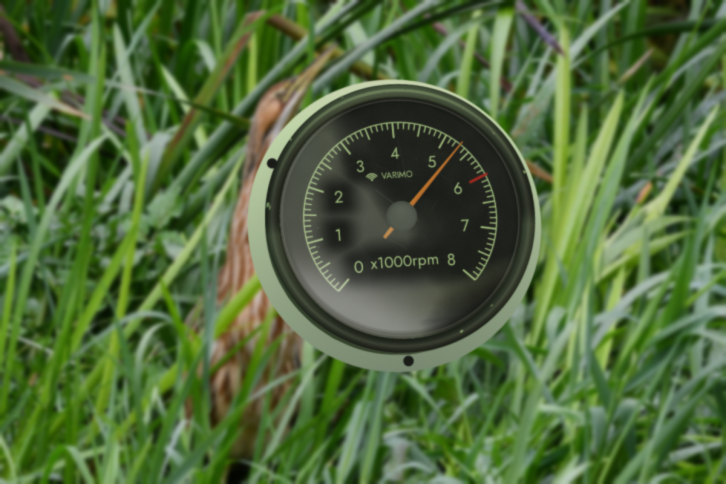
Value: 5300 rpm
